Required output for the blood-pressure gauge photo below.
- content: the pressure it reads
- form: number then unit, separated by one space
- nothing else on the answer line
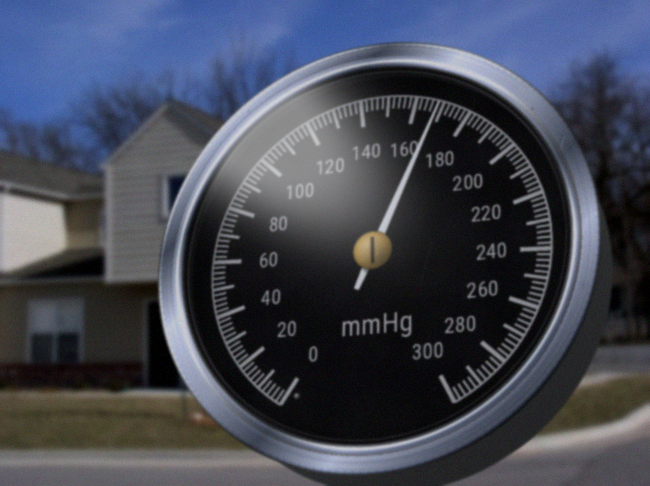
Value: 170 mmHg
